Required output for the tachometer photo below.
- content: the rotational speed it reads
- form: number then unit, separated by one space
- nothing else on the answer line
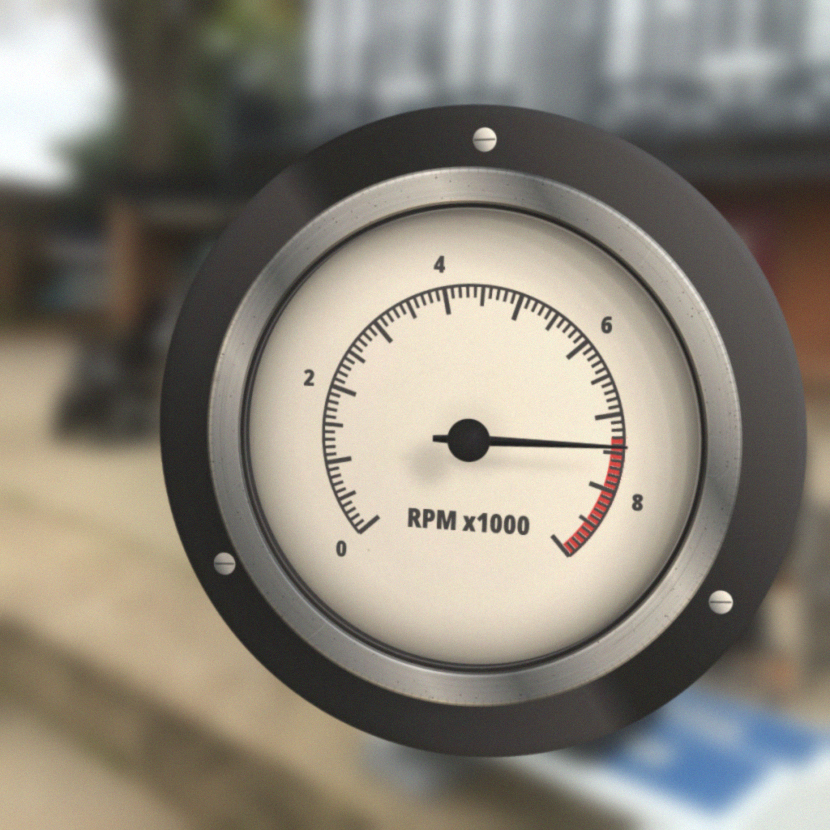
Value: 7400 rpm
